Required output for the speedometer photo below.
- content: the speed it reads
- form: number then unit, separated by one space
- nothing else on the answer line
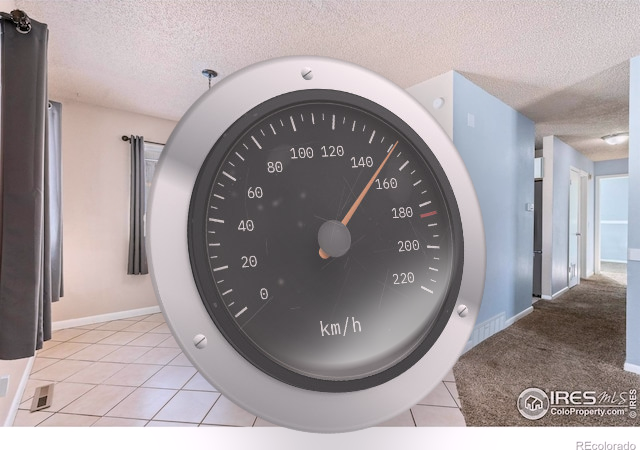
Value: 150 km/h
